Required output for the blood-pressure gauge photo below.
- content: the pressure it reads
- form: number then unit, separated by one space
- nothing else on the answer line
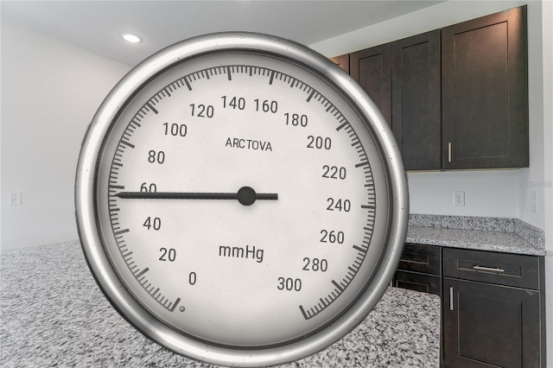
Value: 56 mmHg
